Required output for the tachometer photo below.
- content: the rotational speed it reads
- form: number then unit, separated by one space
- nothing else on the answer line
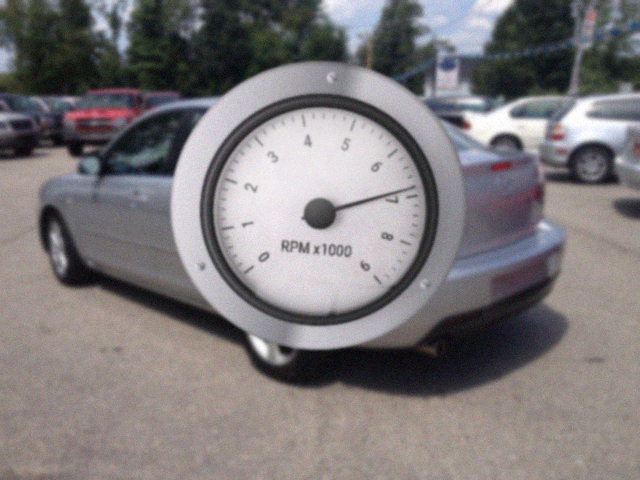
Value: 6800 rpm
